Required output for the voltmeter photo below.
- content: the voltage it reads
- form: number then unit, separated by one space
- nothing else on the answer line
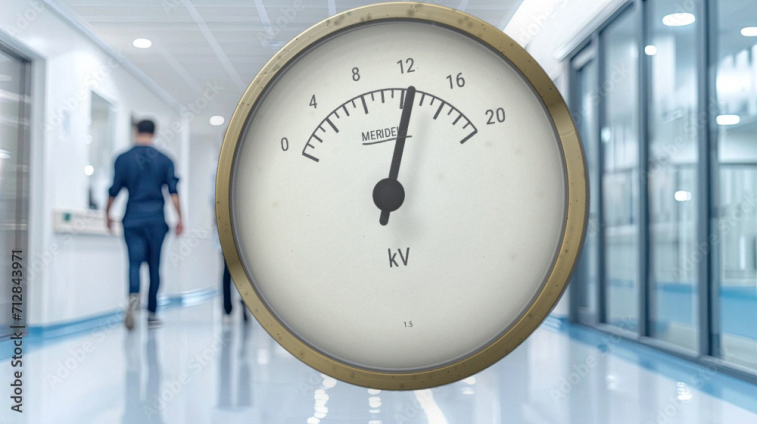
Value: 13 kV
